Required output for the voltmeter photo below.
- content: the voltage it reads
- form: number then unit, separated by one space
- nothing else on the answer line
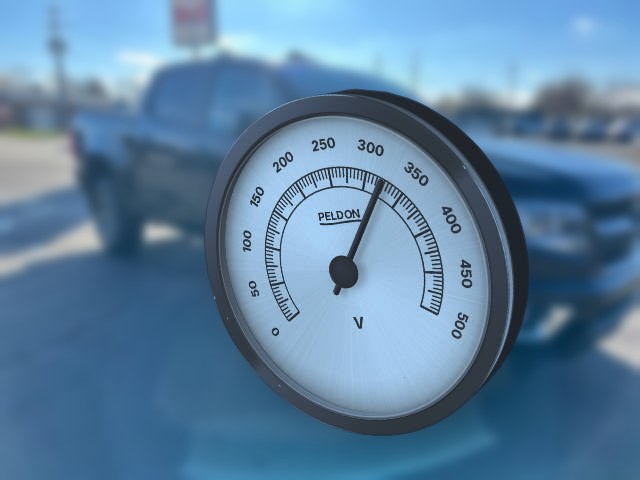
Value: 325 V
